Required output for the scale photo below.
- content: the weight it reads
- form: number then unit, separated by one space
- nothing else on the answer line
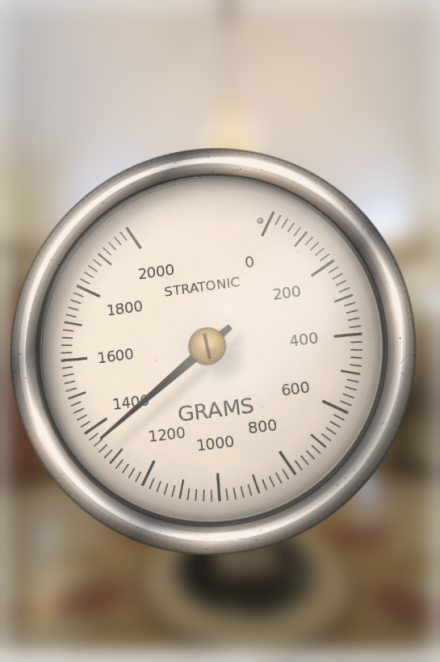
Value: 1360 g
